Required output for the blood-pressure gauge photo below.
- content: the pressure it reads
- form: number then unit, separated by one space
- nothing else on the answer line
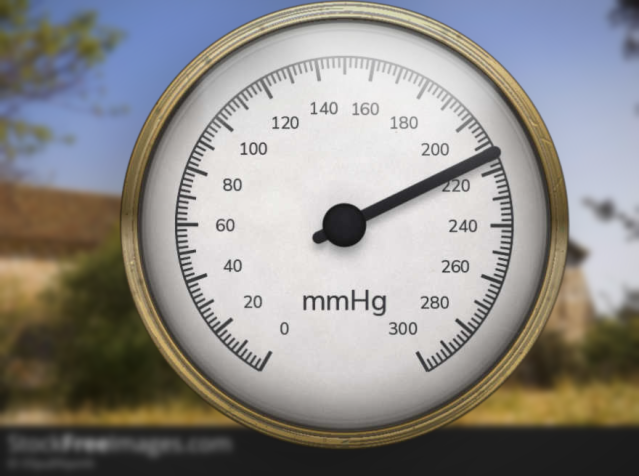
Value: 214 mmHg
